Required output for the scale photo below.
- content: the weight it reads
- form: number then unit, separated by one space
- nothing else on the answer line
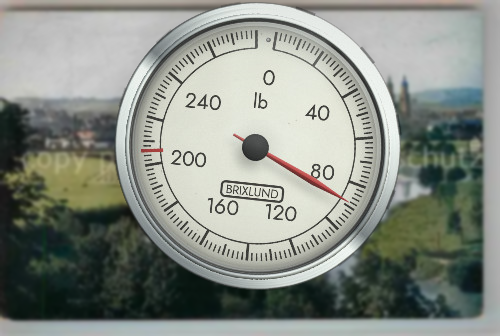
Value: 88 lb
